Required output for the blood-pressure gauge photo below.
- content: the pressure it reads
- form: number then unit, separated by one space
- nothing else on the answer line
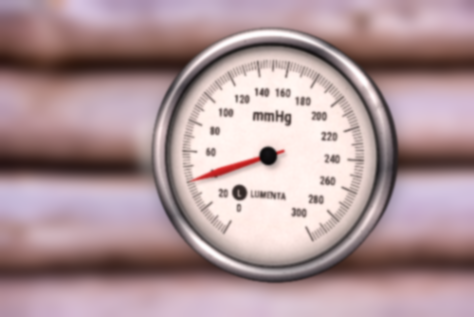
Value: 40 mmHg
